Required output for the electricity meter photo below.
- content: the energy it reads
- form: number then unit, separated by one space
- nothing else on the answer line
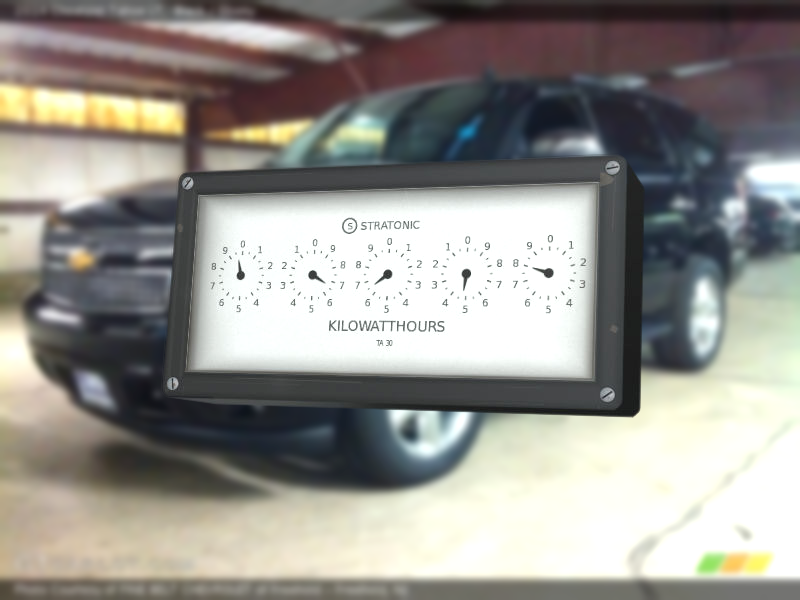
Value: 96648 kWh
